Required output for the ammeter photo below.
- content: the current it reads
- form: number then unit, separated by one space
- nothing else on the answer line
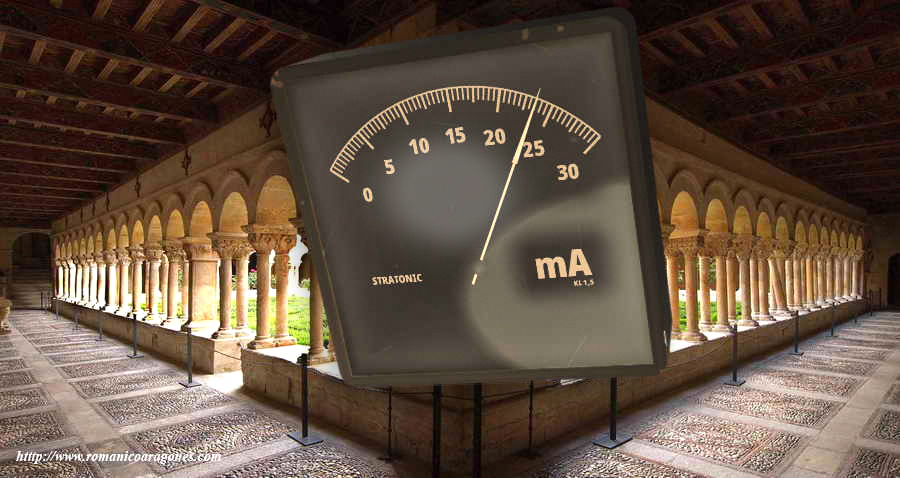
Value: 23.5 mA
